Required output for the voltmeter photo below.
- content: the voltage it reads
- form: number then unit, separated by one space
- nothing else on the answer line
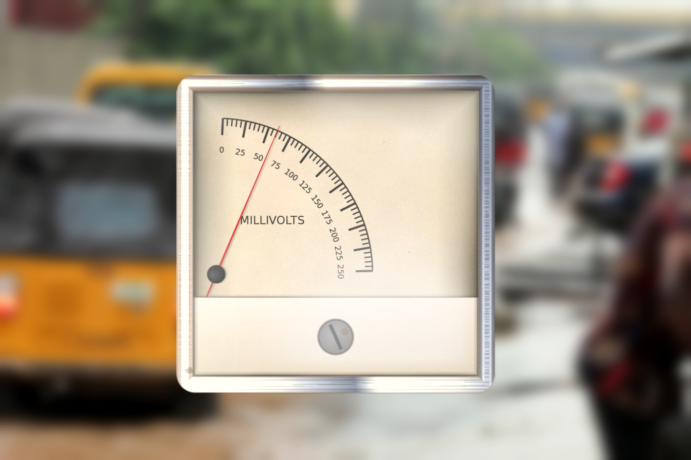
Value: 60 mV
